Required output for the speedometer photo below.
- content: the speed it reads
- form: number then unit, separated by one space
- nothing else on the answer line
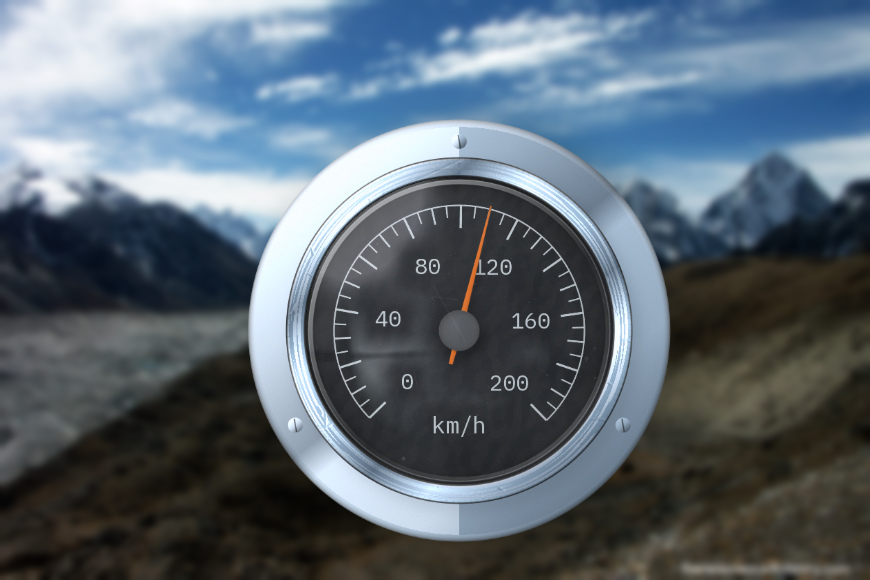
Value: 110 km/h
